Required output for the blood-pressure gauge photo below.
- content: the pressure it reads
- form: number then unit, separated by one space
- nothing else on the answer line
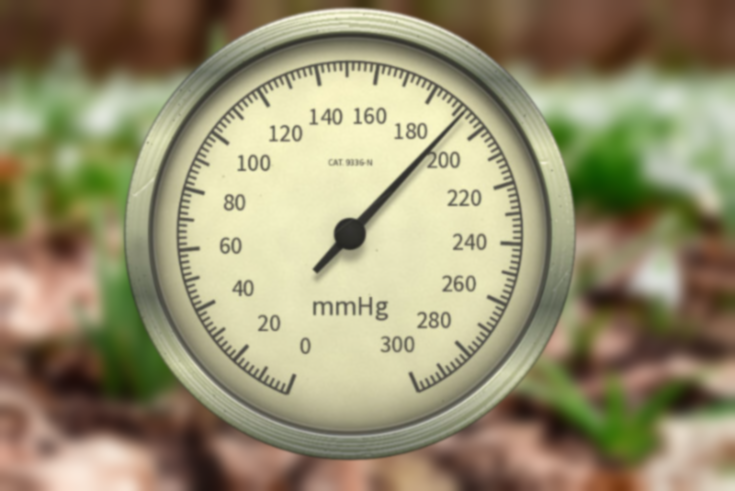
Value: 192 mmHg
